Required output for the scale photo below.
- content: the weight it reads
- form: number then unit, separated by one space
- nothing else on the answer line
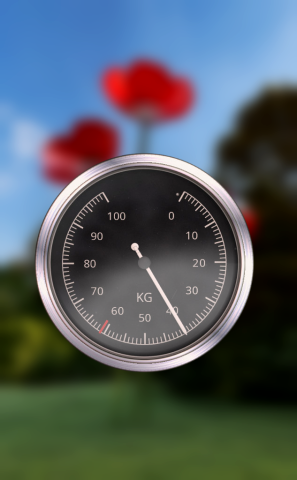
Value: 40 kg
